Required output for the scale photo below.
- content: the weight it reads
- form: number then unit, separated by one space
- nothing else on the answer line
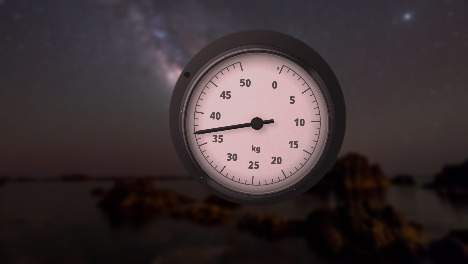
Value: 37 kg
